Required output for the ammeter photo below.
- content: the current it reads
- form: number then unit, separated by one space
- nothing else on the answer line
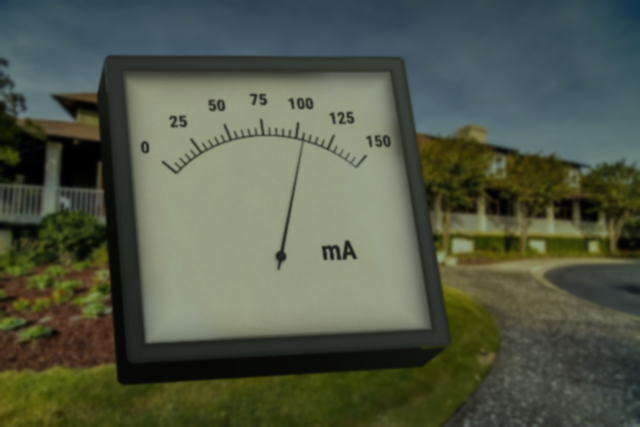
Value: 105 mA
